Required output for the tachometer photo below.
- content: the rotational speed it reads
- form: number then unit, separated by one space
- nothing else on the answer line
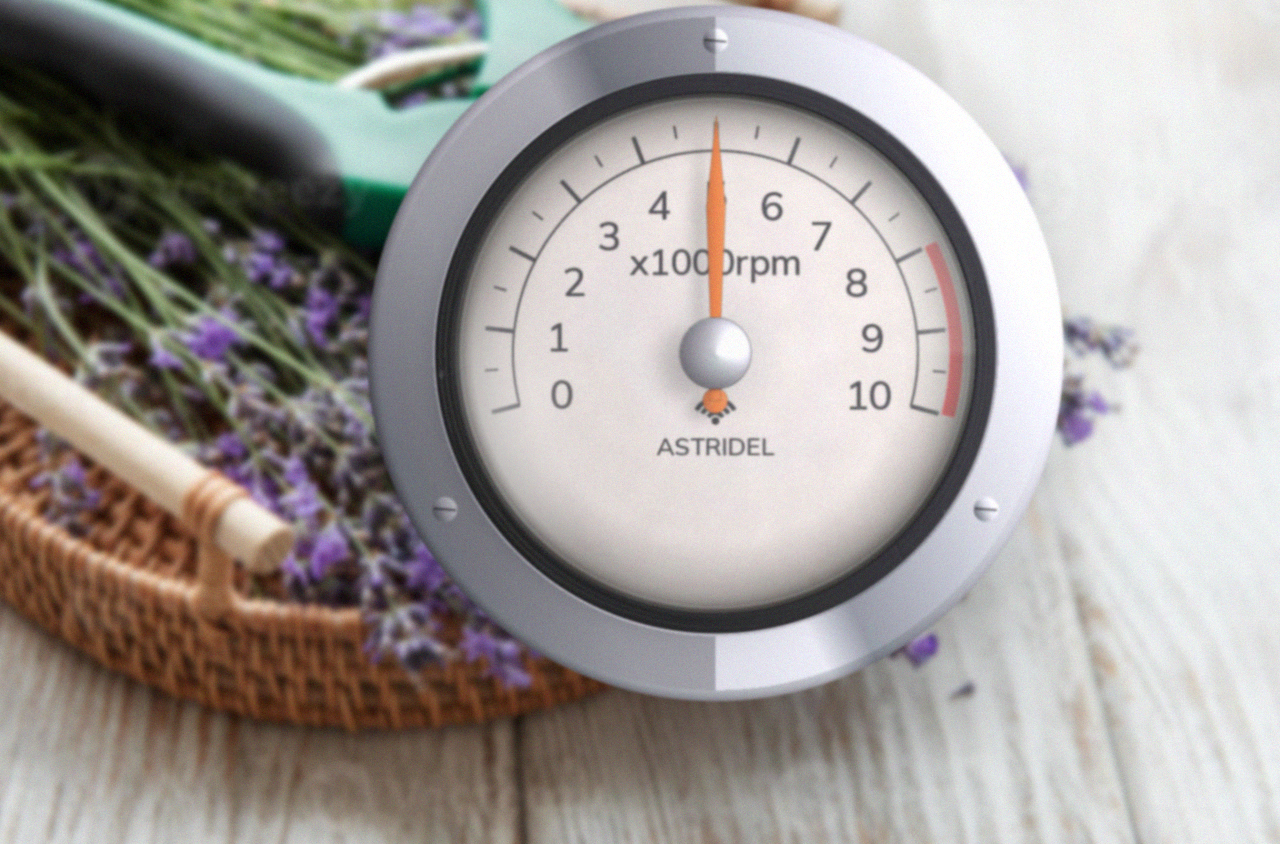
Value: 5000 rpm
